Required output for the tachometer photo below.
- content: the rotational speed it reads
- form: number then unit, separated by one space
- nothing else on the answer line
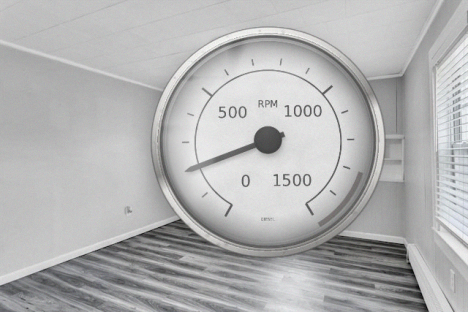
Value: 200 rpm
